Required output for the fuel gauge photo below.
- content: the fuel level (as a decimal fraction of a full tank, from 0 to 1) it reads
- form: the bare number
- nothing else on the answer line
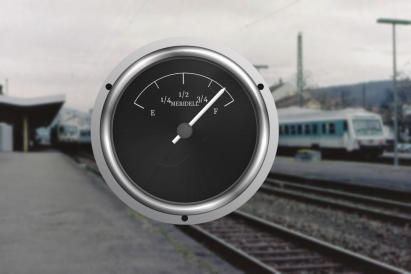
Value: 0.875
